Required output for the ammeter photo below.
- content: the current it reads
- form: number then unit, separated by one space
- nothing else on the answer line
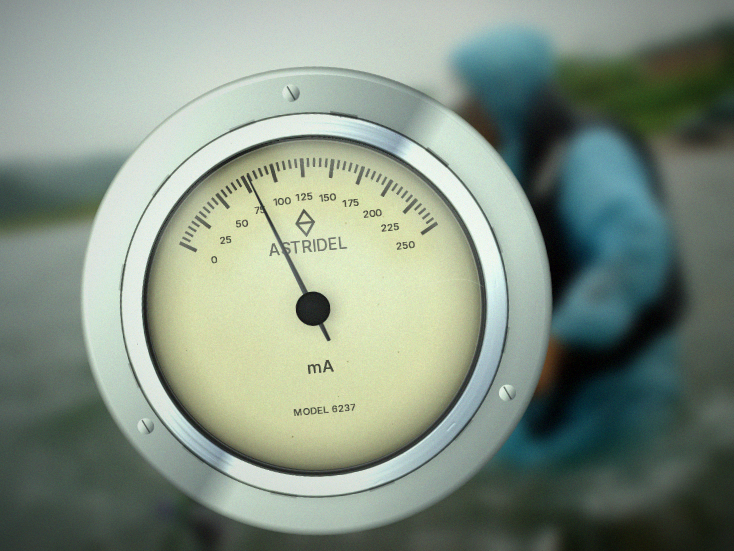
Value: 80 mA
